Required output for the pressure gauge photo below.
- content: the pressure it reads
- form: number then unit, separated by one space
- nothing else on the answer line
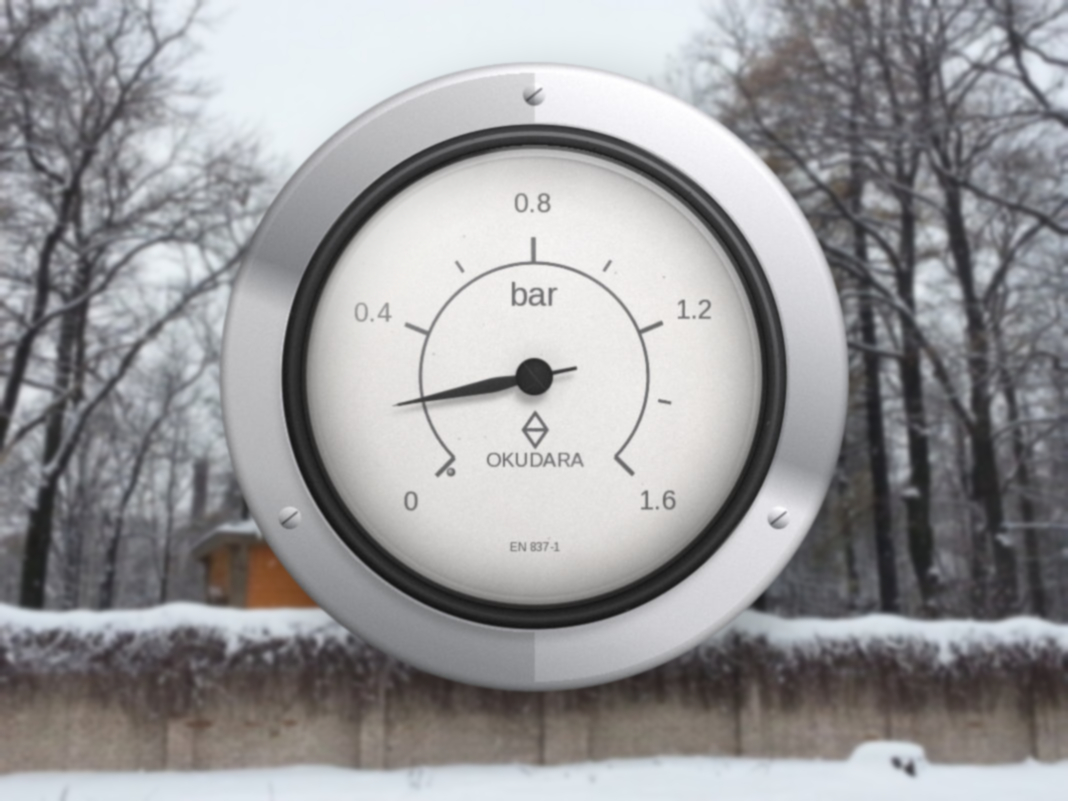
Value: 0.2 bar
